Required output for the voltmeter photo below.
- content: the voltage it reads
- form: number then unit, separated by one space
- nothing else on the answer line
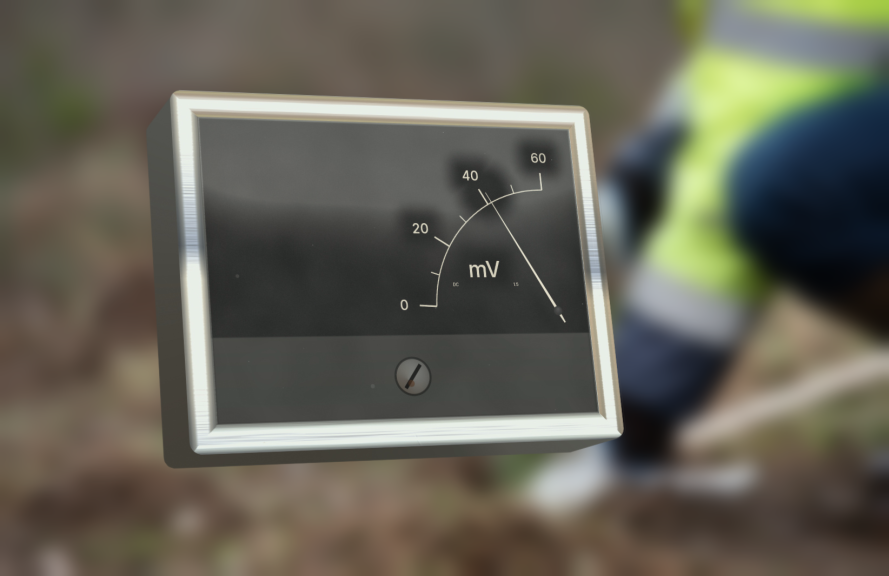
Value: 40 mV
